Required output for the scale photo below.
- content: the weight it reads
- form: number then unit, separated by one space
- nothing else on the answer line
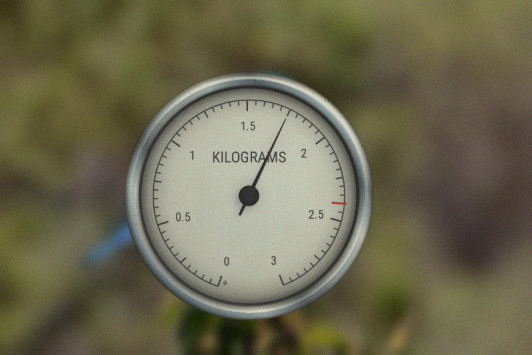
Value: 1.75 kg
